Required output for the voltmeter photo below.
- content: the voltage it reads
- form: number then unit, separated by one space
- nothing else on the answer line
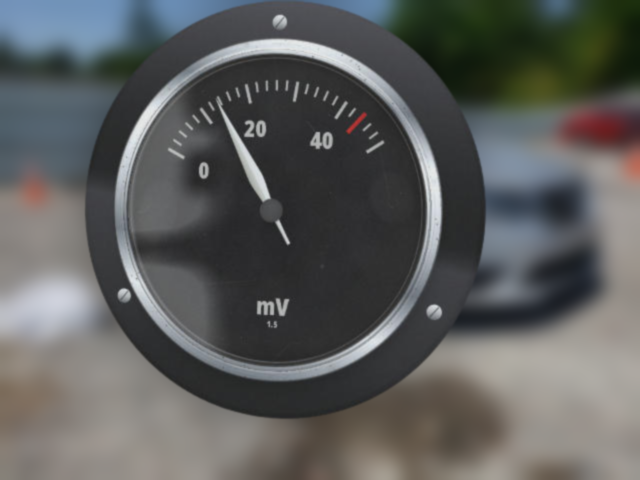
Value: 14 mV
